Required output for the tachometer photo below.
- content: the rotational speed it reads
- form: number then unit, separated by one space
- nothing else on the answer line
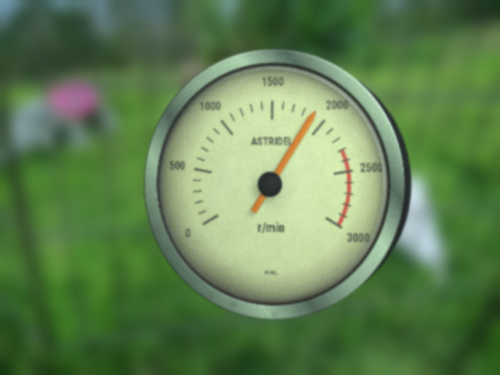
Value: 1900 rpm
